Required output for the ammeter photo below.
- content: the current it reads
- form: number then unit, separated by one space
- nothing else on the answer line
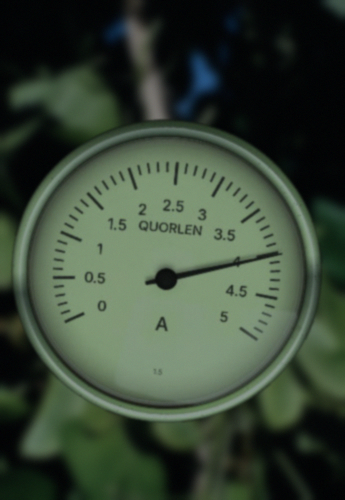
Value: 4 A
